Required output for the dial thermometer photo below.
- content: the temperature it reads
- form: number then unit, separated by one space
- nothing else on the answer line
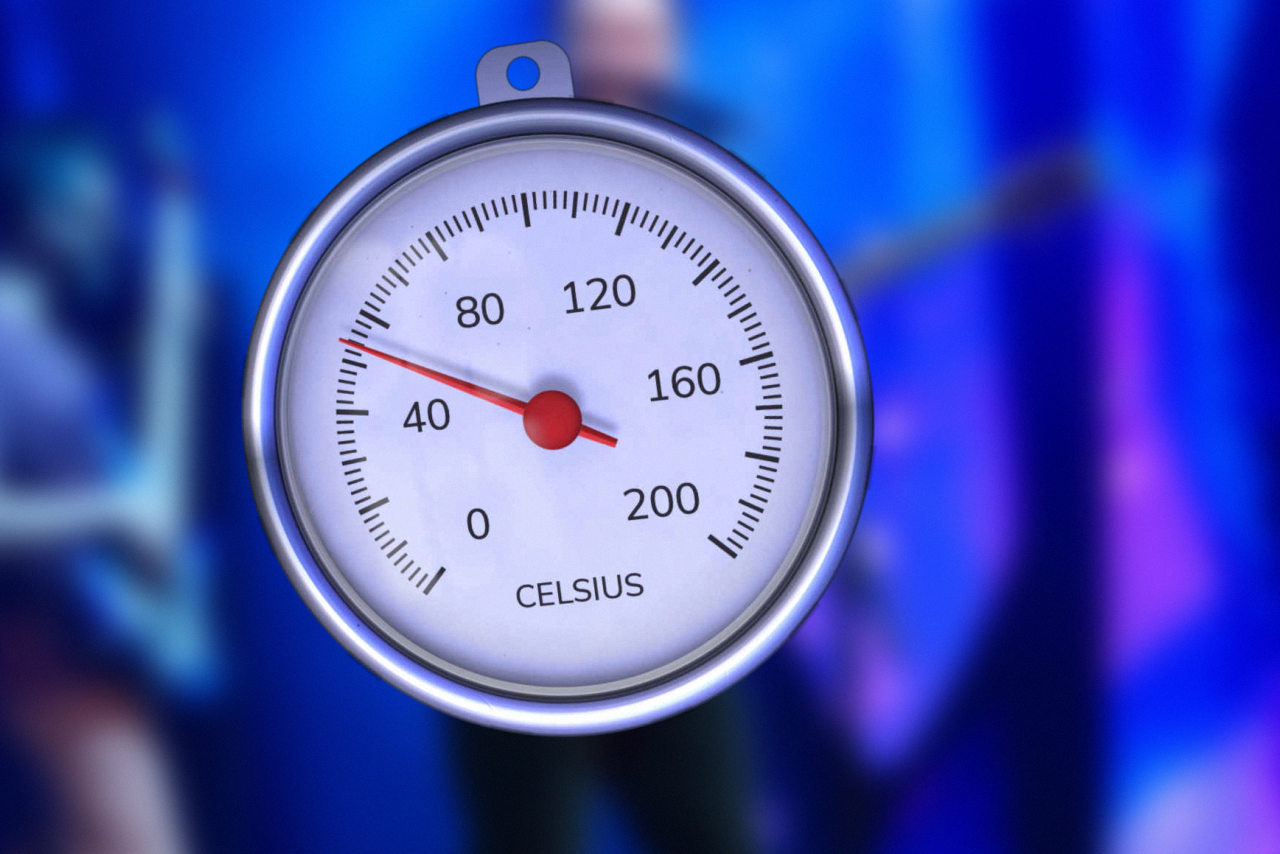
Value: 54 °C
